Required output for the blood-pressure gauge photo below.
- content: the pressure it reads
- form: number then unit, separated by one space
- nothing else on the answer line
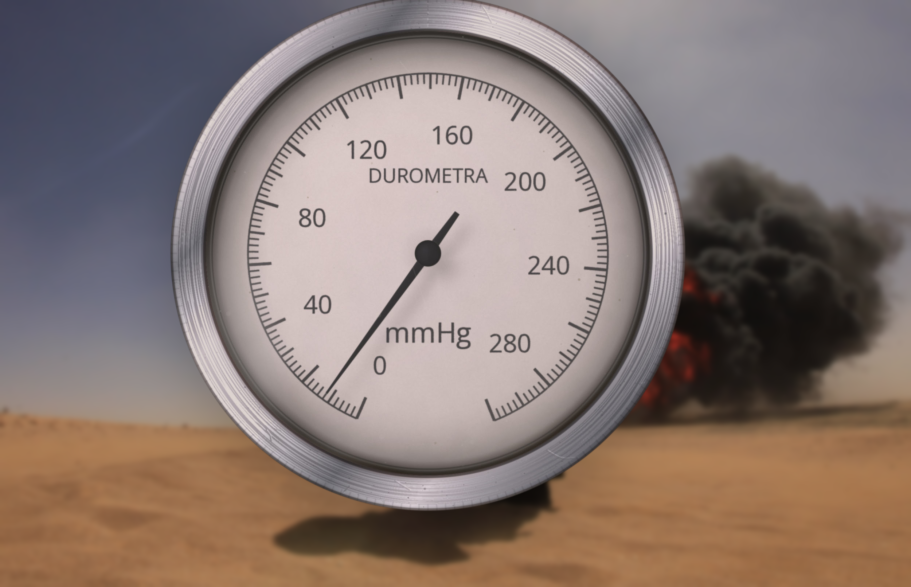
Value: 12 mmHg
